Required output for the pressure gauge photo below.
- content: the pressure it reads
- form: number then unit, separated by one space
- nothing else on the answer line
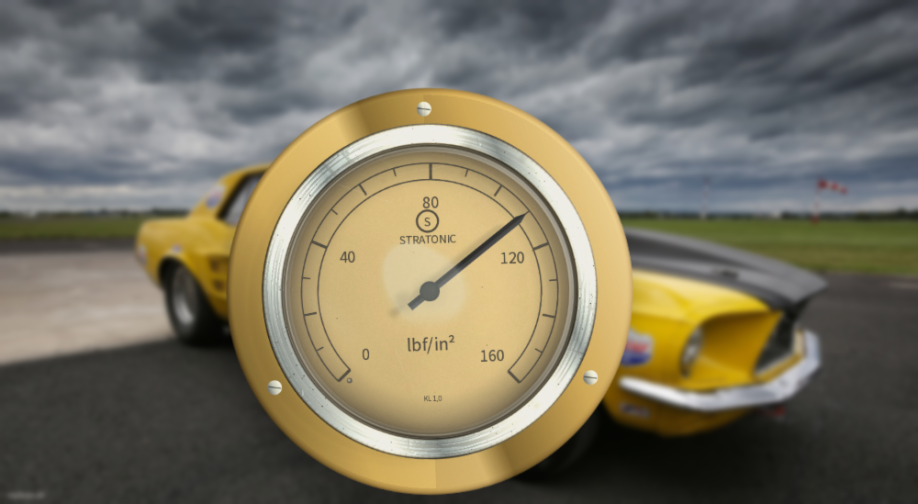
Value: 110 psi
